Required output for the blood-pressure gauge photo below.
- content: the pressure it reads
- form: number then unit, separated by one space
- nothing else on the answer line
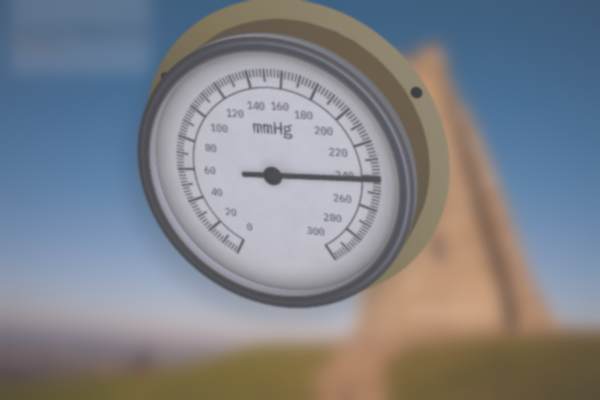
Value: 240 mmHg
